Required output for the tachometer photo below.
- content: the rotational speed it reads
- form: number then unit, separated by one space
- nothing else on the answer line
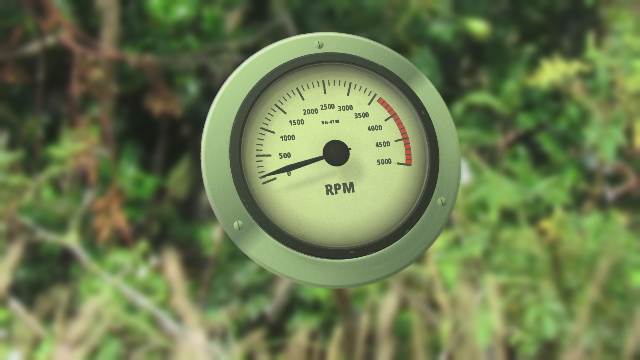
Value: 100 rpm
